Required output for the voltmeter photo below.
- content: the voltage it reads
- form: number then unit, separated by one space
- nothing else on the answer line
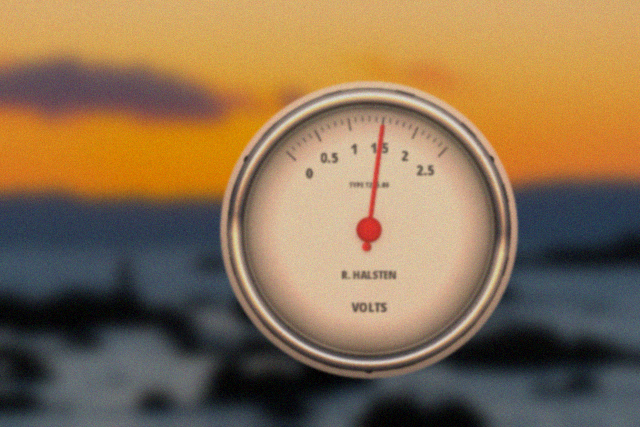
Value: 1.5 V
